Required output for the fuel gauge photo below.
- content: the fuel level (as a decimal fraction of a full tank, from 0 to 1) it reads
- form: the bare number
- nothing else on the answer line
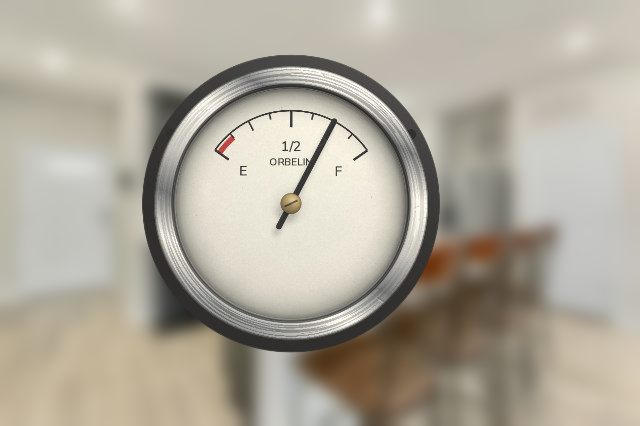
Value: 0.75
